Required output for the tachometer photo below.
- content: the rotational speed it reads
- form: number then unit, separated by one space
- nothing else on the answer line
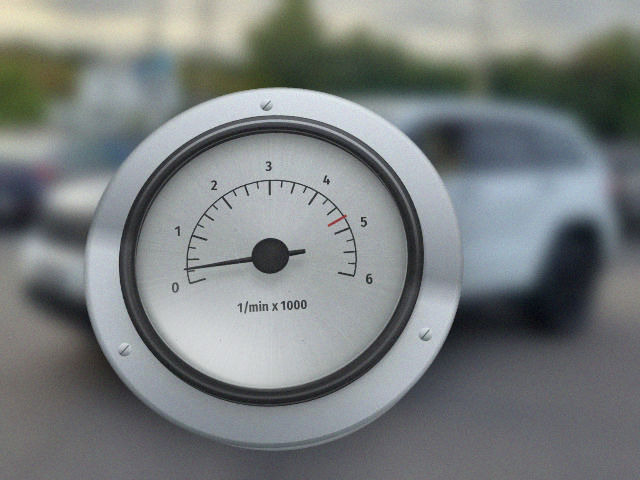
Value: 250 rpm
